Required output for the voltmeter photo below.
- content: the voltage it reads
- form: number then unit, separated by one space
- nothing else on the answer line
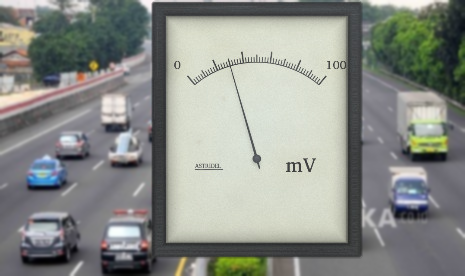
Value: 30 mV
